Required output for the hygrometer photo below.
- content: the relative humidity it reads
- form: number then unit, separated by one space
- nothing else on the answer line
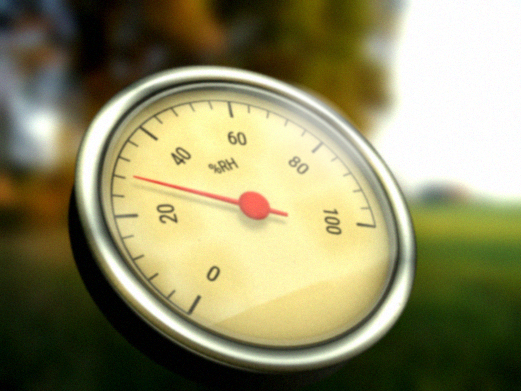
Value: 28 %
